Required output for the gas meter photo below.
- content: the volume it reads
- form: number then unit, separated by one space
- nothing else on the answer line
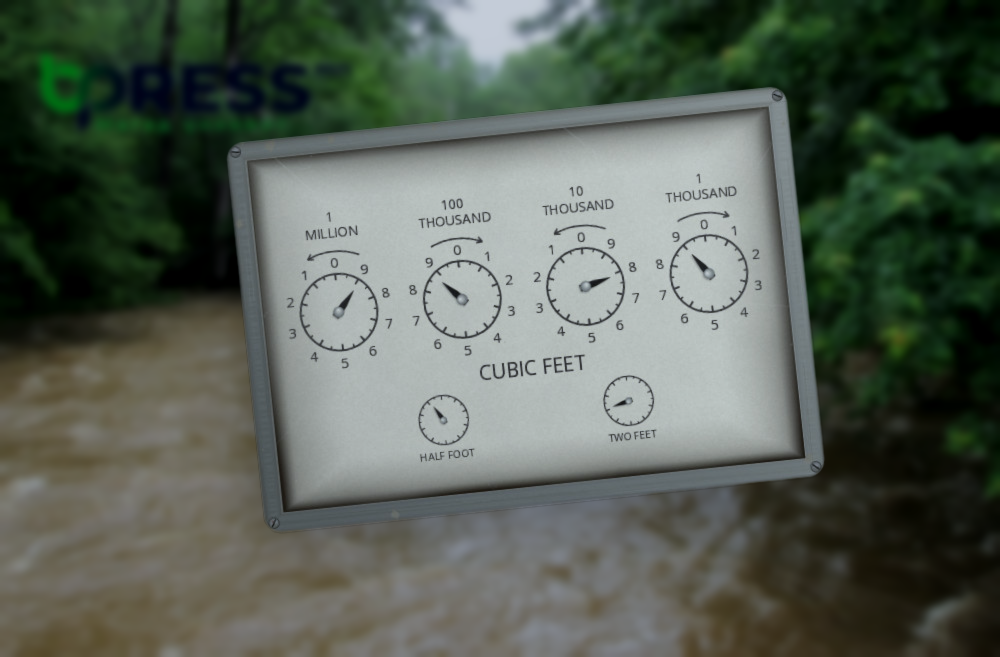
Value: 887900 ft³
